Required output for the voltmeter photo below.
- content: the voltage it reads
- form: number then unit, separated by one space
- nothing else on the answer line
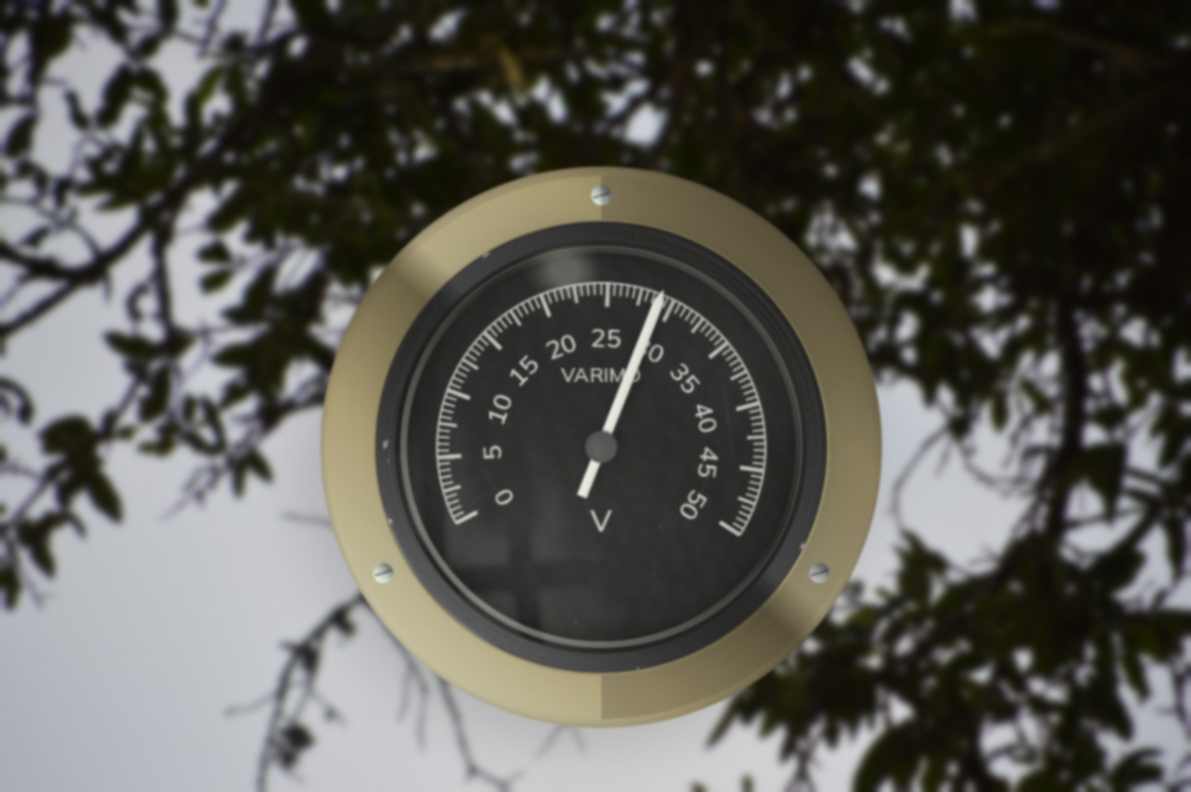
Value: 29 V
